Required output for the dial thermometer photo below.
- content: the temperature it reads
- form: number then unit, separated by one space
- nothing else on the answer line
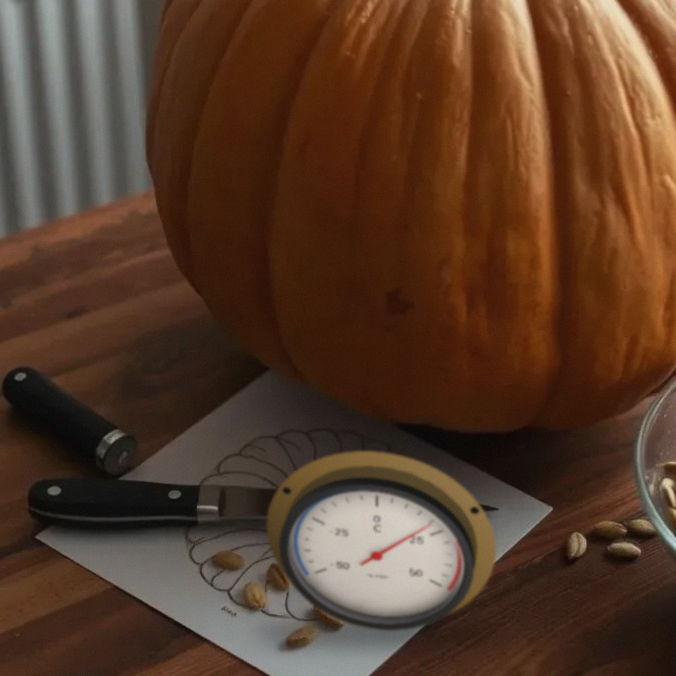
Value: 20 °C
